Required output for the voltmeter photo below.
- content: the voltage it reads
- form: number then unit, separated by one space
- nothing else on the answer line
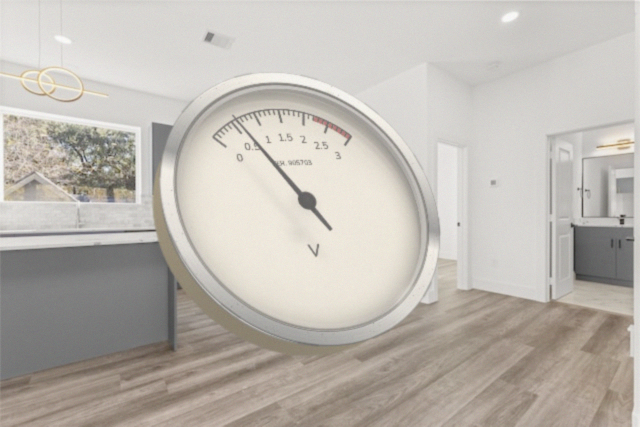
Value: 0.5 V
